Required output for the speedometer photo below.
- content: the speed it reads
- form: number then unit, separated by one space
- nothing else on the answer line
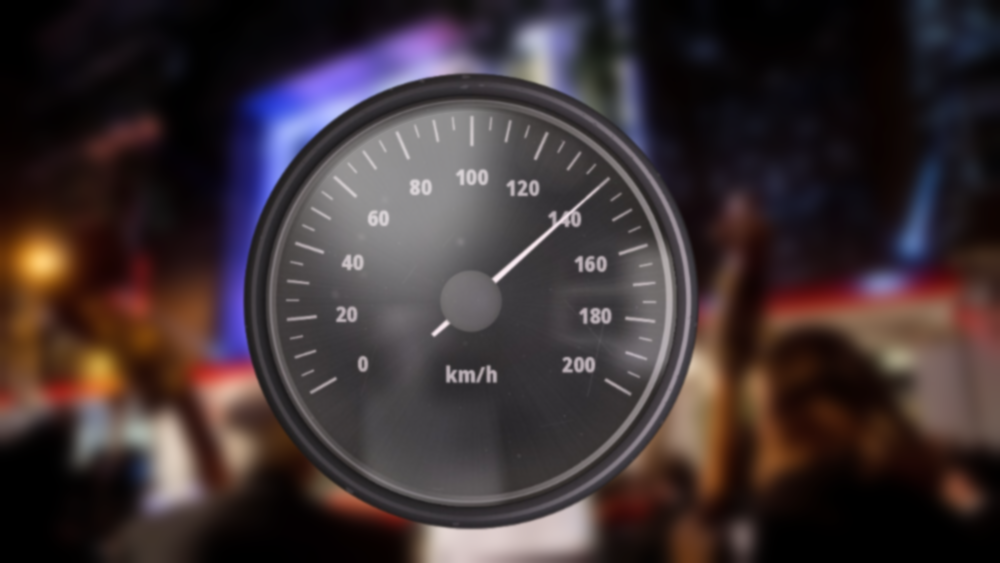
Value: 140 km/h
